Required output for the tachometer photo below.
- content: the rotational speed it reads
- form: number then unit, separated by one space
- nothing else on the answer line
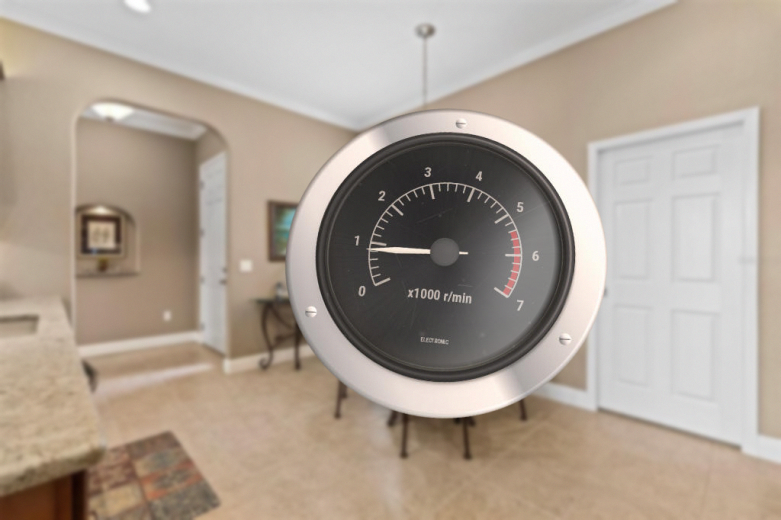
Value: 800 rpm
